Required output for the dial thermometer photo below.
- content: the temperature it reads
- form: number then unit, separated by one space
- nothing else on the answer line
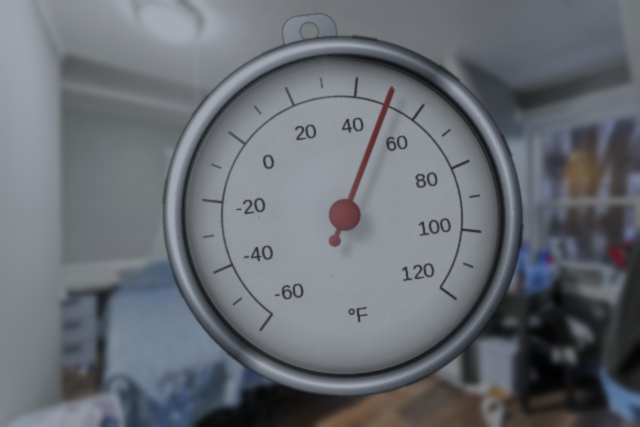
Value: 50 °F
